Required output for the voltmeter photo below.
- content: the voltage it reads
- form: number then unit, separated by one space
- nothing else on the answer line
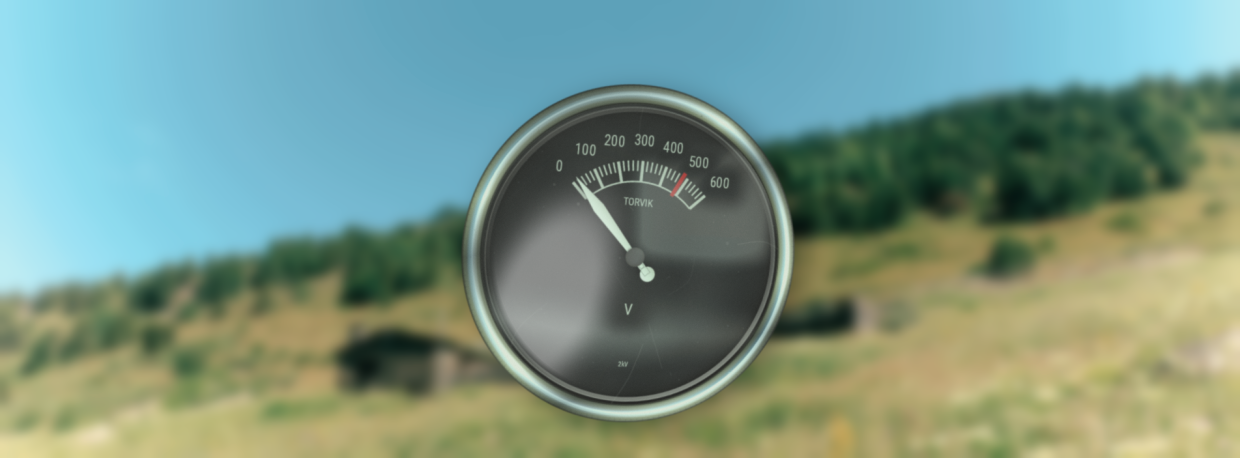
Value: 20 V
